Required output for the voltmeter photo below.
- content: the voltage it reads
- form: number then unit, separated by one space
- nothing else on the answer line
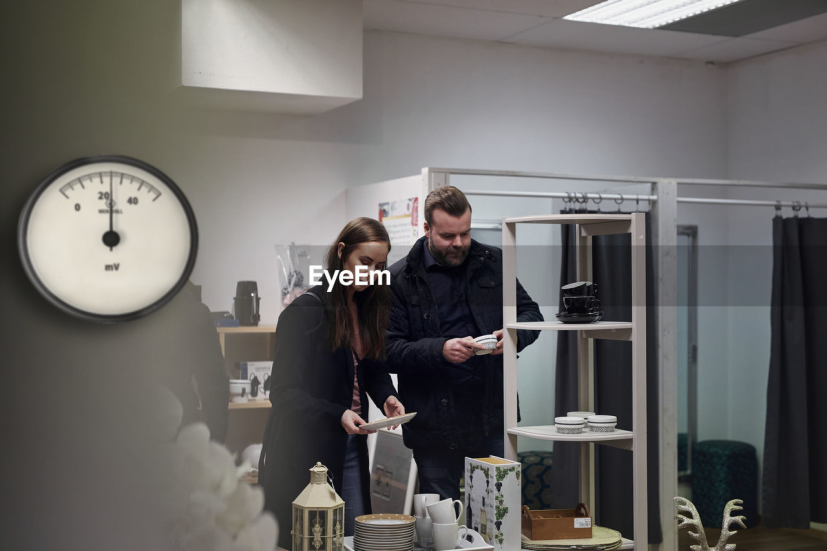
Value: 25 mV
